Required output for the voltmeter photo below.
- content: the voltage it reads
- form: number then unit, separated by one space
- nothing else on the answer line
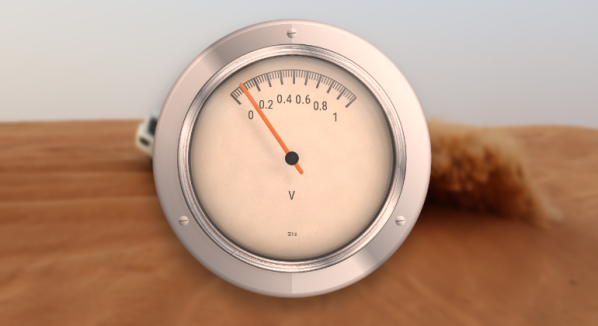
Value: 0.1 V
